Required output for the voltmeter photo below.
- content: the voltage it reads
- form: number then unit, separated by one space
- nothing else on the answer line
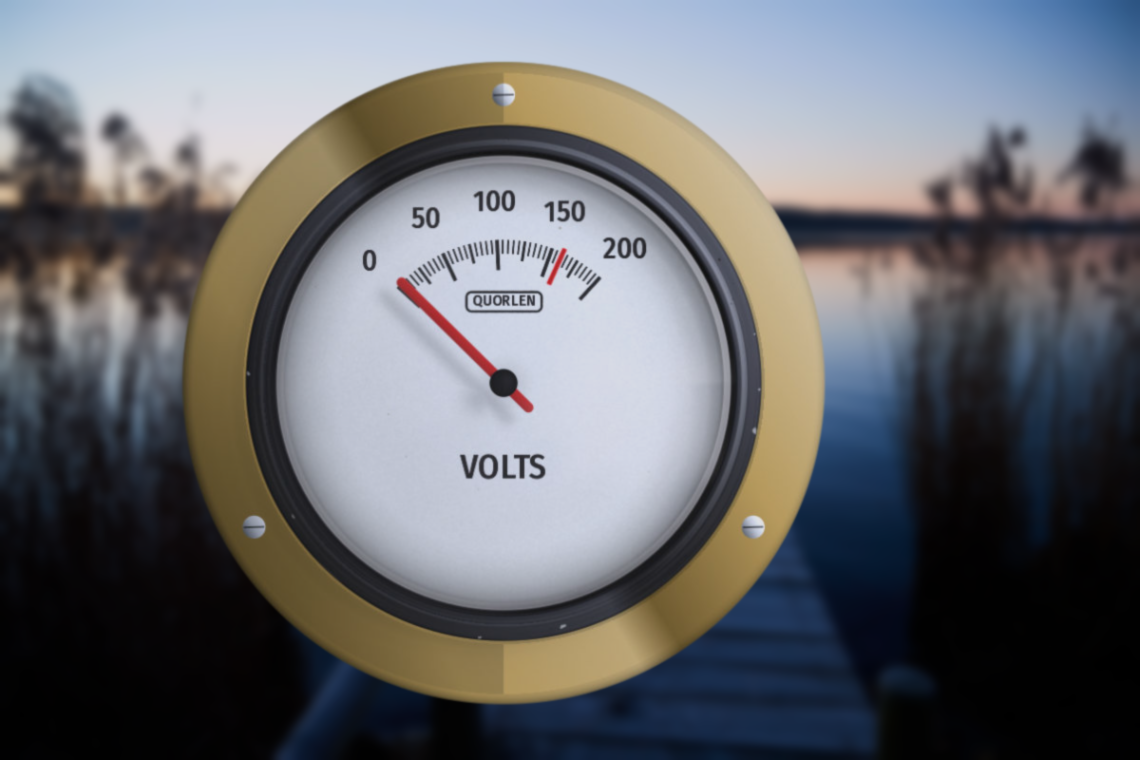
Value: 5 V
